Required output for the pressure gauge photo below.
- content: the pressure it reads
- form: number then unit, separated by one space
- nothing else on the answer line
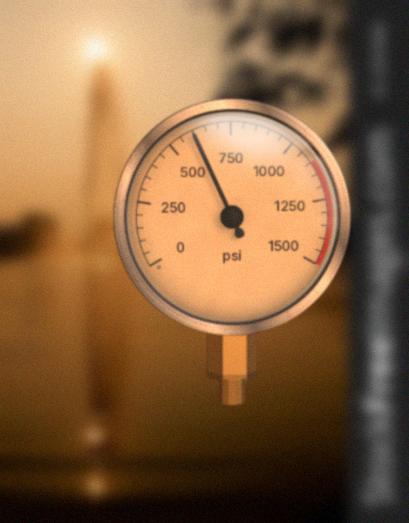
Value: 600 psi
